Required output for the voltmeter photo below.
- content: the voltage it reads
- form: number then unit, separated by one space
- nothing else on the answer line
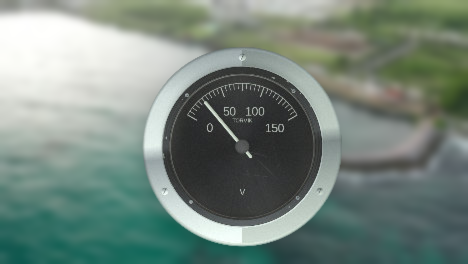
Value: 25 V
